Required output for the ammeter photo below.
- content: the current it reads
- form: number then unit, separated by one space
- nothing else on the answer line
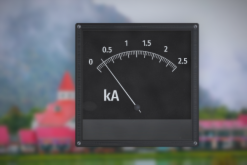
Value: 0.25 kA
